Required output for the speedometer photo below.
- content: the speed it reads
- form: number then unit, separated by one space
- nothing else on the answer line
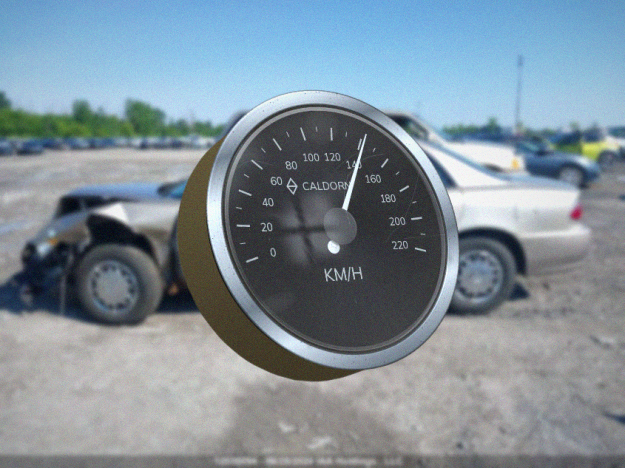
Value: 140 km/h
